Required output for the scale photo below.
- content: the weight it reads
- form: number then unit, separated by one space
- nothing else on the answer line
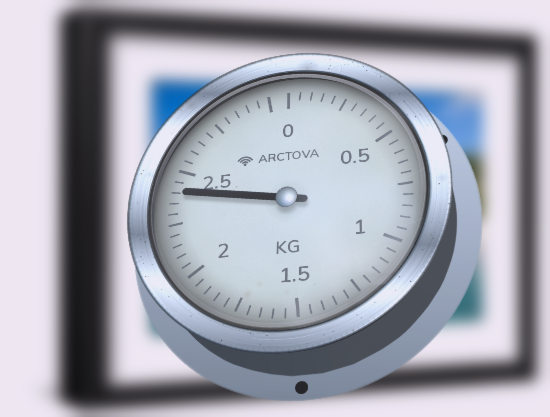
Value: 2.4 kg
